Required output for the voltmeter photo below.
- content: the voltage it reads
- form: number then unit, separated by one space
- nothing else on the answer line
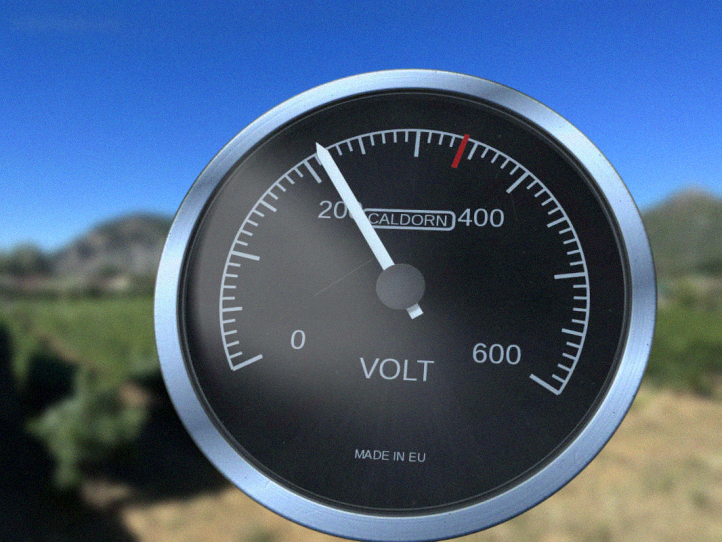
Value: 215 V
